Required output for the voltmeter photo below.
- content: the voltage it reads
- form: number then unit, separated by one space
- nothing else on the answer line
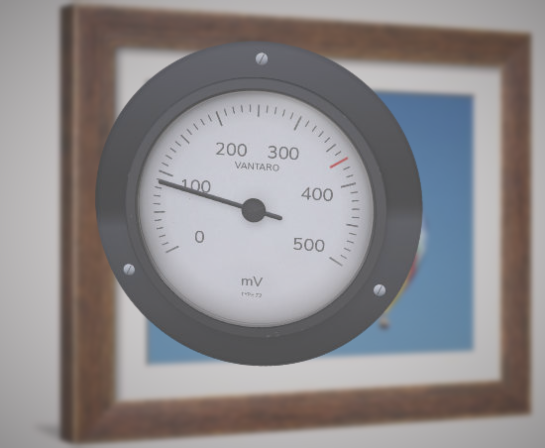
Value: 90 mV
